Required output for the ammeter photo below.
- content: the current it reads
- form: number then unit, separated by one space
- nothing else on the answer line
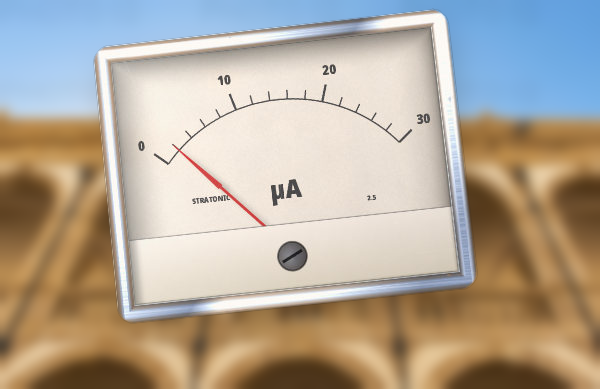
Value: 2 µA
